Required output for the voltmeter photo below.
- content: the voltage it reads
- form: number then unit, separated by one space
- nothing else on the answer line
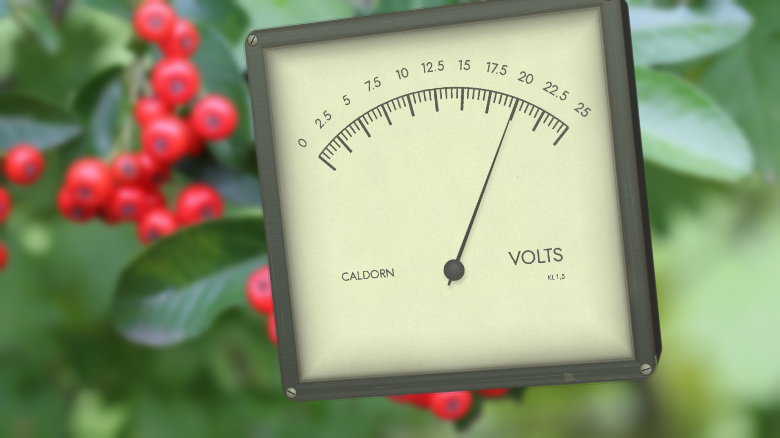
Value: 20 V
